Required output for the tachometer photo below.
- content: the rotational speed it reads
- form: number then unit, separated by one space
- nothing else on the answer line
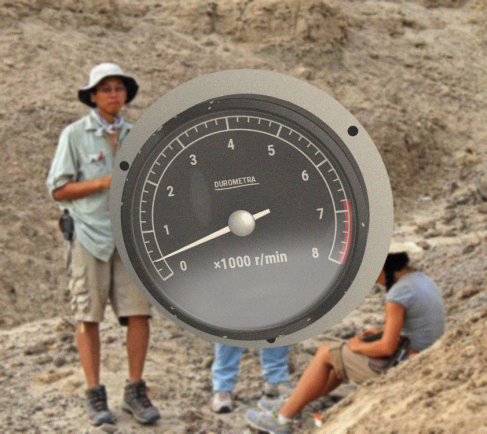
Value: 400 rpm
